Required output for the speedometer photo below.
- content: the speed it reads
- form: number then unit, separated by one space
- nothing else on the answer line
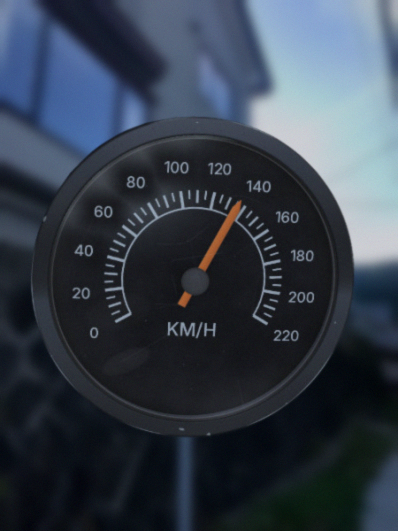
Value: 135 km/h
